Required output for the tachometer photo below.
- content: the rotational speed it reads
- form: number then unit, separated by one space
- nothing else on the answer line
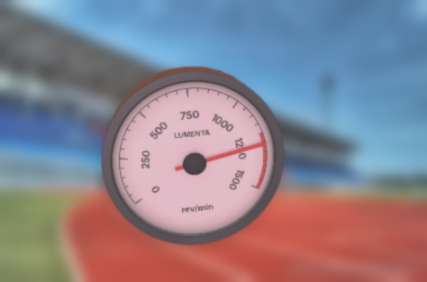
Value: 1250 rpm
